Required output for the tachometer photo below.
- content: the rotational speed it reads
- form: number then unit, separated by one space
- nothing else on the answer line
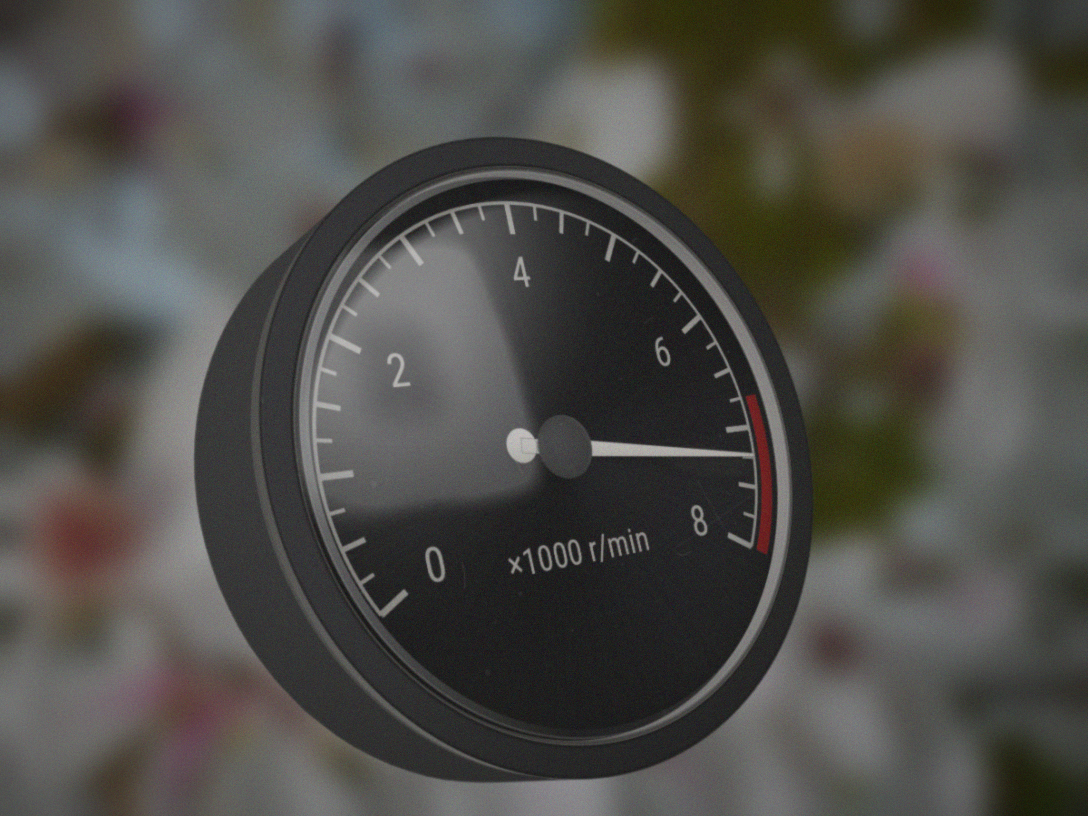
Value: 7250 rpm
